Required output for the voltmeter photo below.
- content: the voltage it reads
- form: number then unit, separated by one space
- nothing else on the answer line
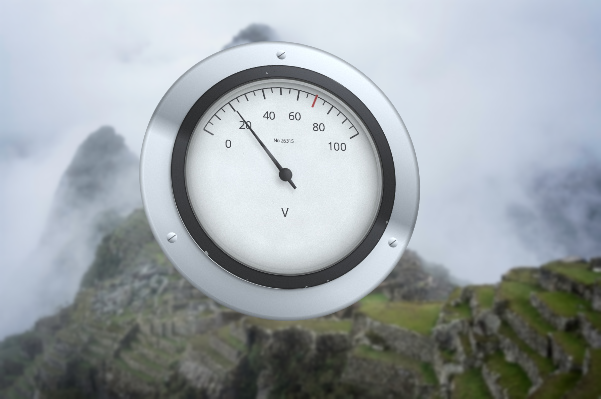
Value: 20 V
